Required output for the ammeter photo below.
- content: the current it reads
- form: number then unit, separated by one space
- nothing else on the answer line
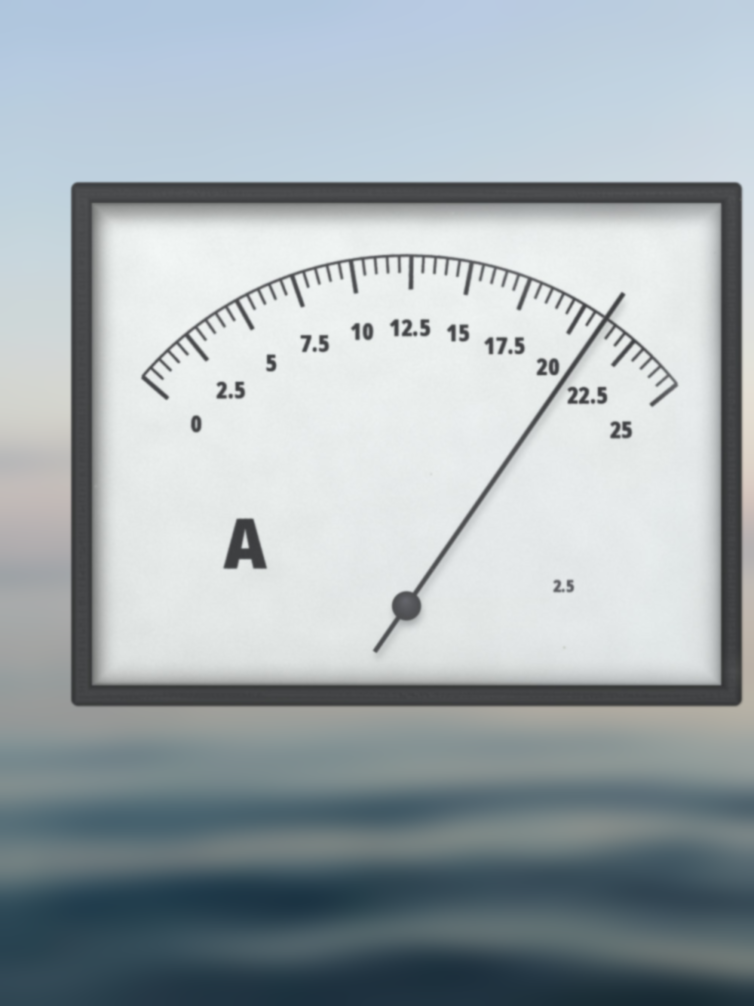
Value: 21 A
